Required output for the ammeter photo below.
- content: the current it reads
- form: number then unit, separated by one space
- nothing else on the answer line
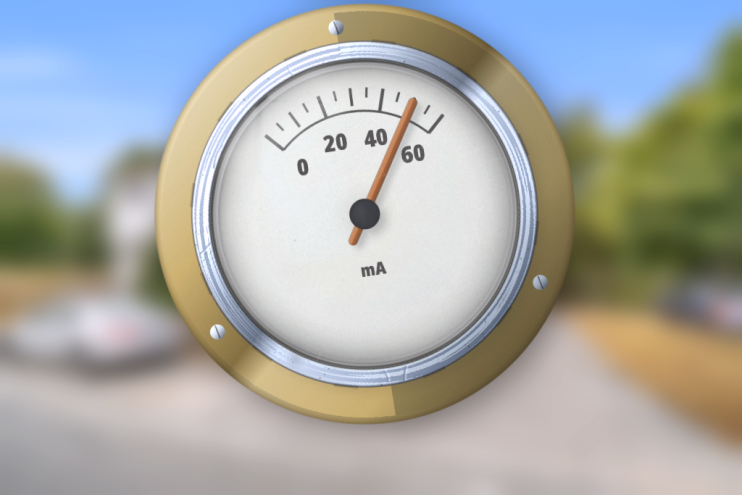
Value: 50 mA
